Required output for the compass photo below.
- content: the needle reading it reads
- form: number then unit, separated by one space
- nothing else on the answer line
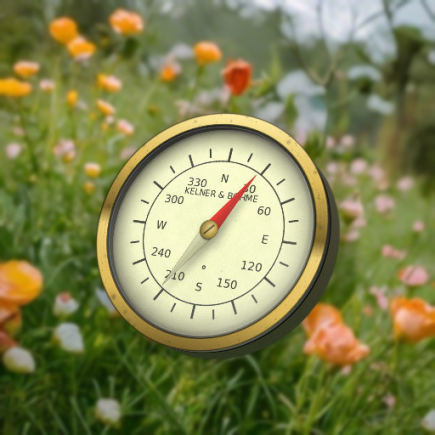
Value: 30 °
